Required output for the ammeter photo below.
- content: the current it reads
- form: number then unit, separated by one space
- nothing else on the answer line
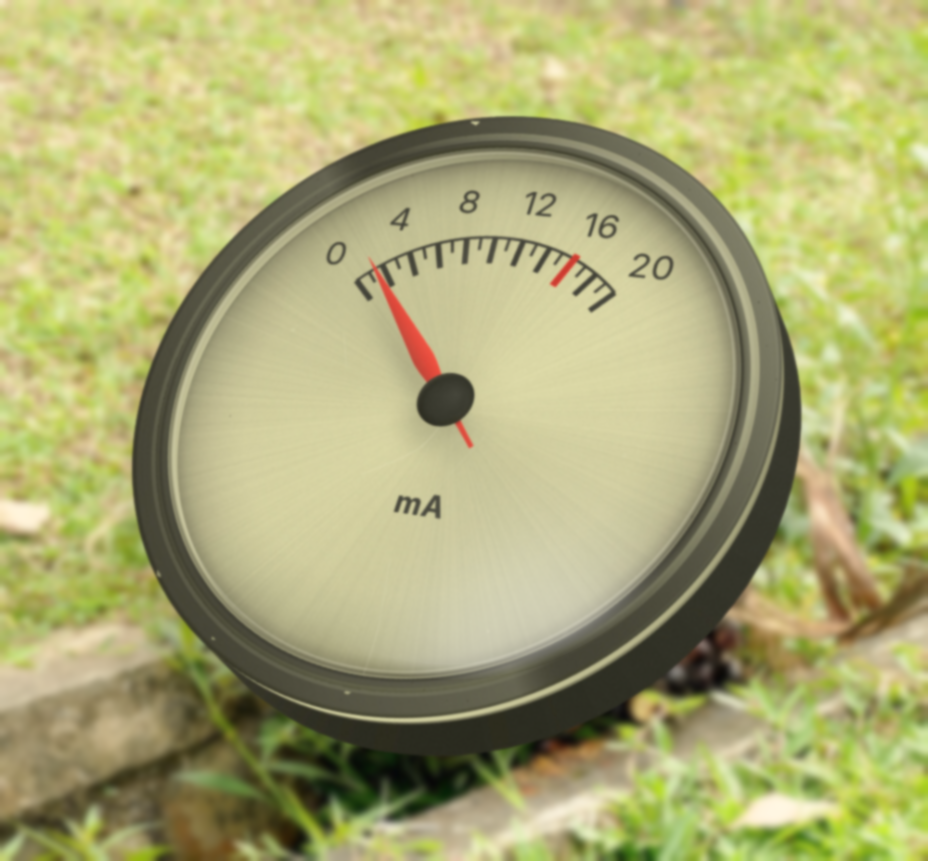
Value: 1.5 mA
